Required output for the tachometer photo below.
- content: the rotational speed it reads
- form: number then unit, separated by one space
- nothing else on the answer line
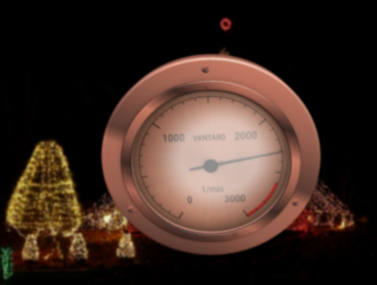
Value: 2300 rpm
